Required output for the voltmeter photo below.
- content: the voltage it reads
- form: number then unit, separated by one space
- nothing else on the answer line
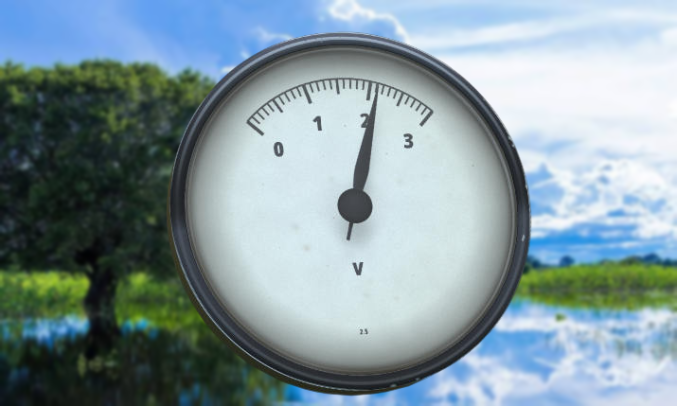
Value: 2.1 V
